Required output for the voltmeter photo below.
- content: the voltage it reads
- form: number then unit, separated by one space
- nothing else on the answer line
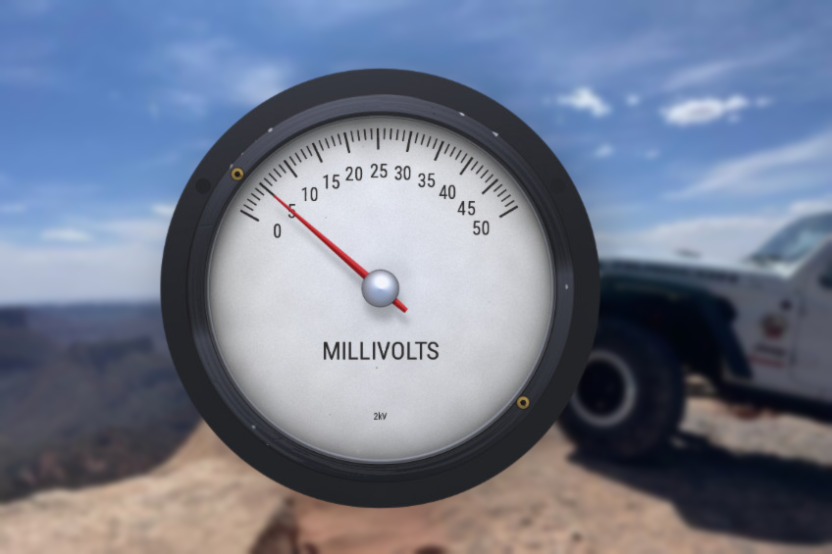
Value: 5 mV
